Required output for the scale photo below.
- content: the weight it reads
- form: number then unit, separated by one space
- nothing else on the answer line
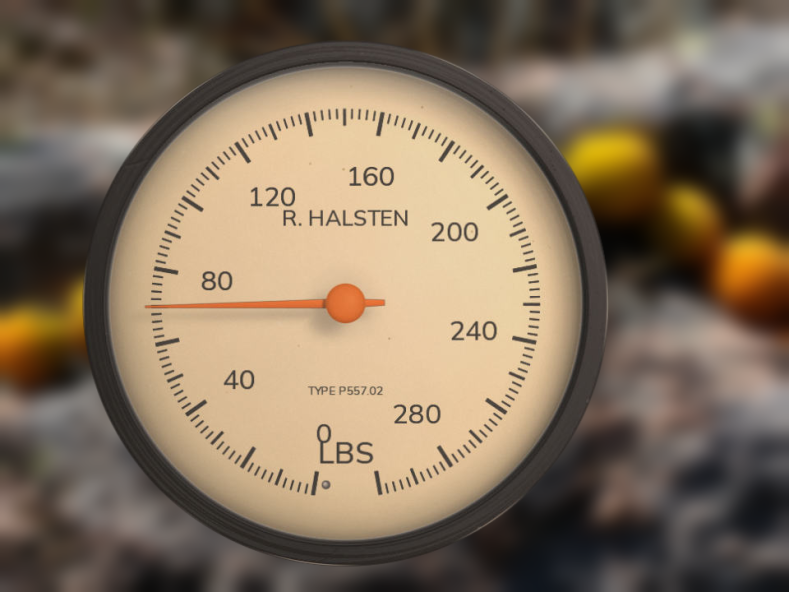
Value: 70 lb
